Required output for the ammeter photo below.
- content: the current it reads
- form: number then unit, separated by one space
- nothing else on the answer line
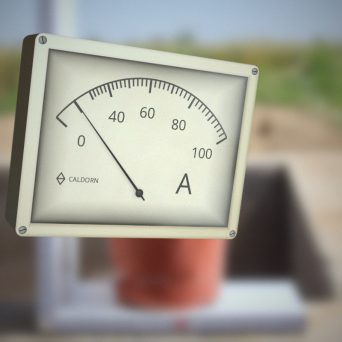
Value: 20 A
